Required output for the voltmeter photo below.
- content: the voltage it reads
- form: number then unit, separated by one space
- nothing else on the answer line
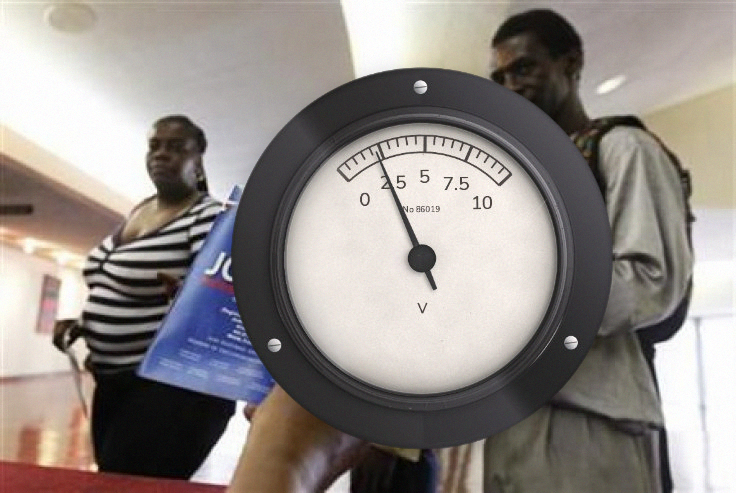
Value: 2.25 V
